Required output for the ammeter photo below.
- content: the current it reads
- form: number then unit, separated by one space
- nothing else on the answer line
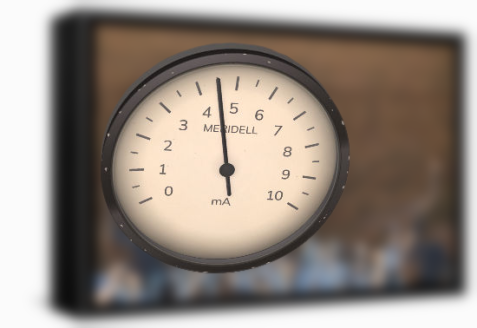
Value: 4.5 mA
